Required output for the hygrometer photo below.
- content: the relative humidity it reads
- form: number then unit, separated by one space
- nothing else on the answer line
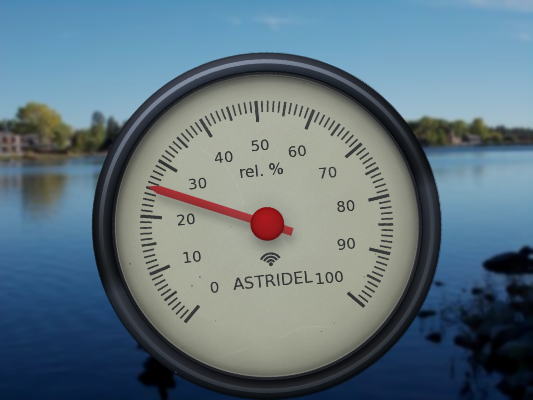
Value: 25 %
